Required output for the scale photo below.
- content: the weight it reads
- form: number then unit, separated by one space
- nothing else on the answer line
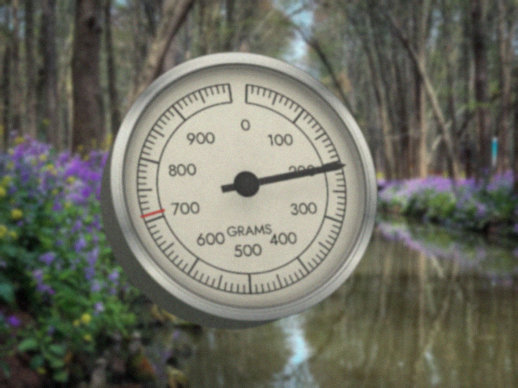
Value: 210 g
